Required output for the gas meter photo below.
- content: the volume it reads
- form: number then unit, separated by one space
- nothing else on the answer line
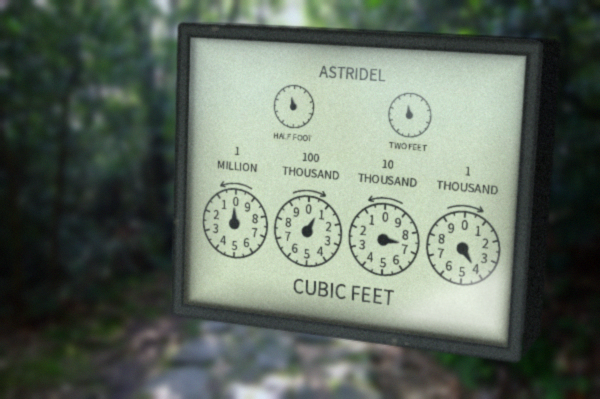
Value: 7400 ft³
